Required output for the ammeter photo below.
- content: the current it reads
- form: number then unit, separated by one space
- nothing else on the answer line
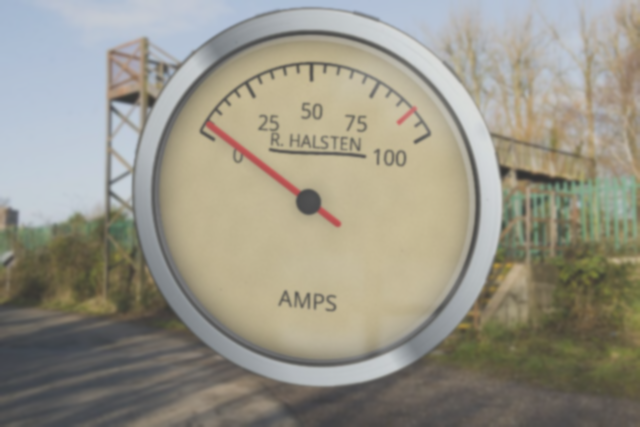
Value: 5 A
